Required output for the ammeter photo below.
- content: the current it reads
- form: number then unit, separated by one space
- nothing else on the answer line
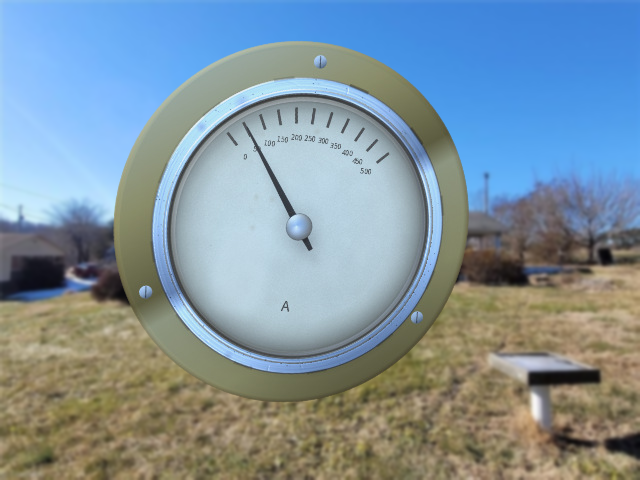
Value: 50 A
